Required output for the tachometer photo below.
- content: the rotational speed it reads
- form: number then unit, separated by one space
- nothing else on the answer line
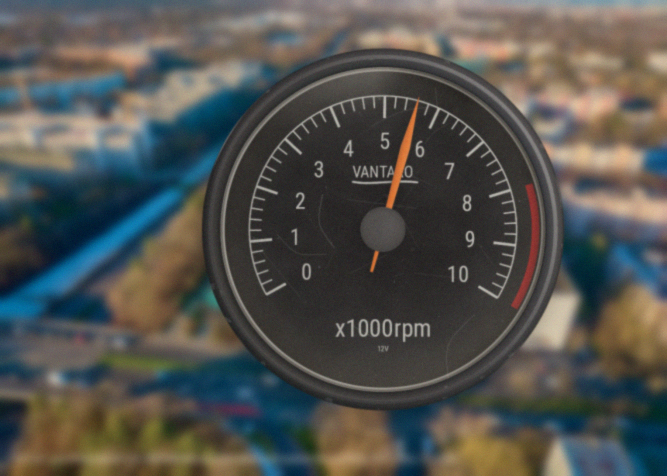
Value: 5600 rpm
